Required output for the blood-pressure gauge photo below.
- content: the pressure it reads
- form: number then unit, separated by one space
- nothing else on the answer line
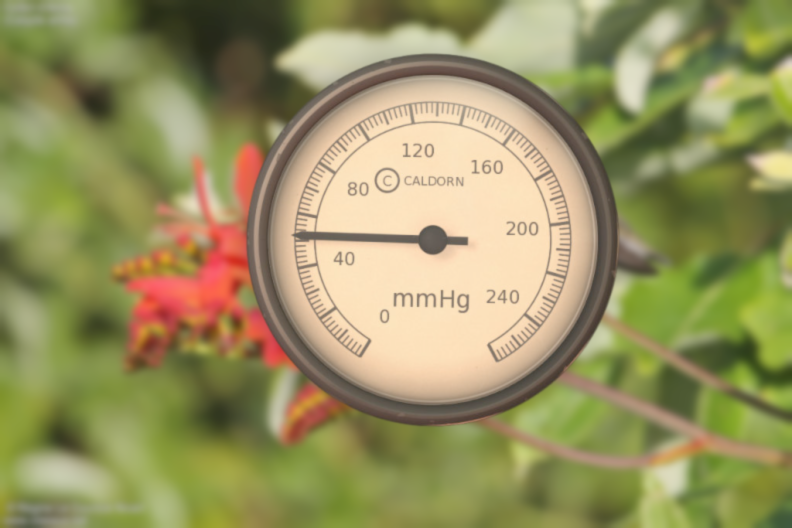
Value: 52 mmHg
